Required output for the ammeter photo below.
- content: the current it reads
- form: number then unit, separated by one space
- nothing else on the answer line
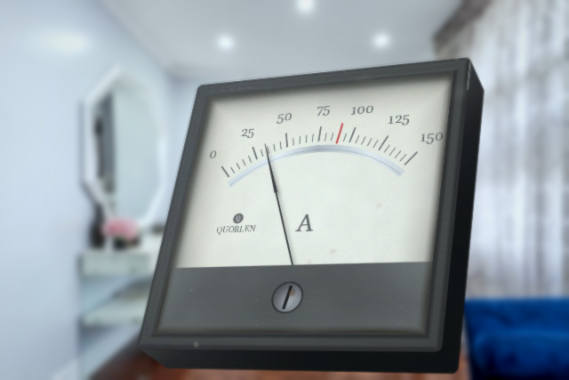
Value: 35 A
